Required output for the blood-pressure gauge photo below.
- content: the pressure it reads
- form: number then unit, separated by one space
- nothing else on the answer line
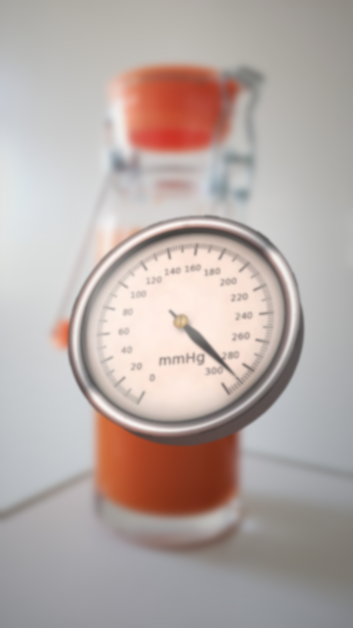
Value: 290 mmHg
